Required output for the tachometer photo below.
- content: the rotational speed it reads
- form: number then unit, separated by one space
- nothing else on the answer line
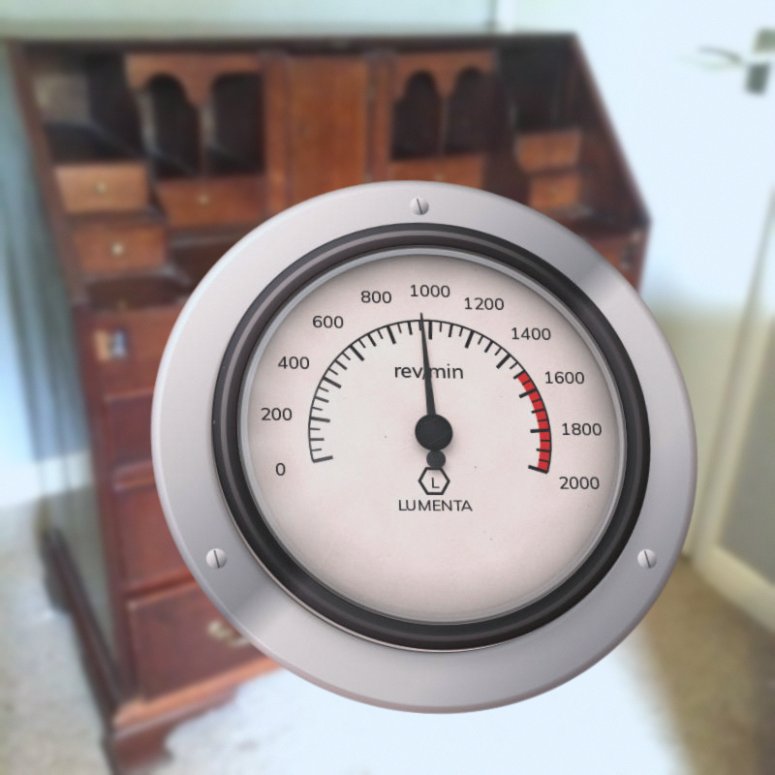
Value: 950 rpm
